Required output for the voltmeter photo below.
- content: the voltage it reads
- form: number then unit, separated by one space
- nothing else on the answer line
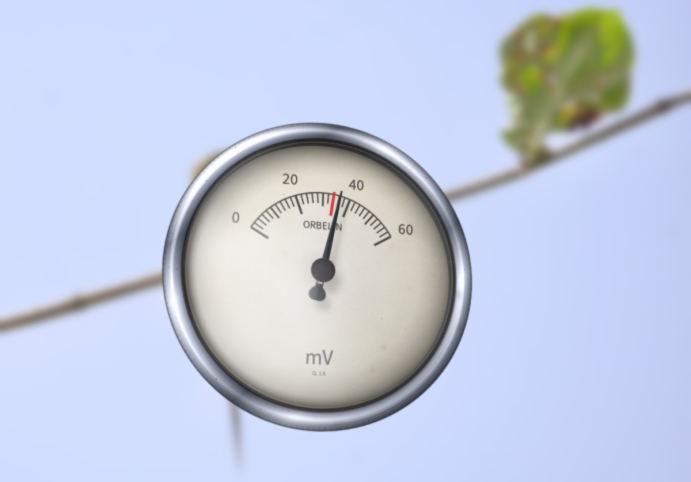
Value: 36 mV
